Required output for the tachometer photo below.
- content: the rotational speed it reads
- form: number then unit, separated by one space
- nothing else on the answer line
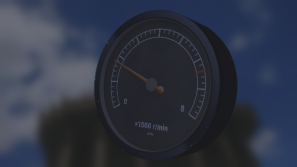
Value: 1800 rpm
